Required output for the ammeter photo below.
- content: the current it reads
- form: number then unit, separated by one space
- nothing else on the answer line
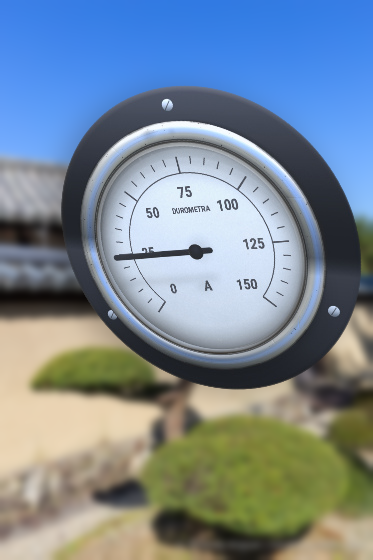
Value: 25 A
